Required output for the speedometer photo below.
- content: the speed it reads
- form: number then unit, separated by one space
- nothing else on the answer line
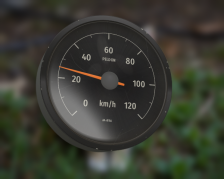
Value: 25 km/h
